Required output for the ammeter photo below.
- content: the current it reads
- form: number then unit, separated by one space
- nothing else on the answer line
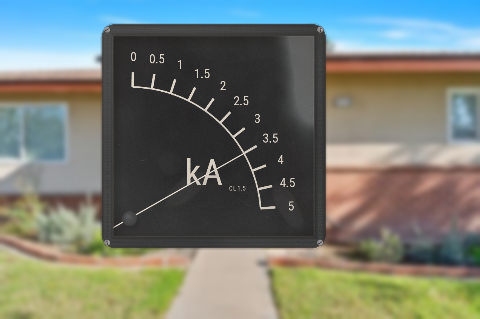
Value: 3.5 kA
